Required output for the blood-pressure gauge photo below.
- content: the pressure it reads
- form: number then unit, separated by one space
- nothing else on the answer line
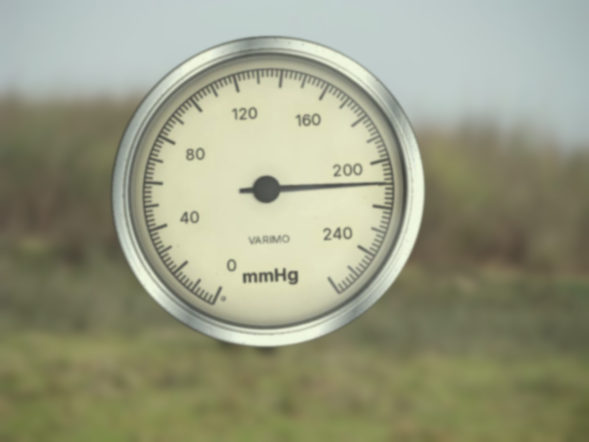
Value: 210 mmHg
